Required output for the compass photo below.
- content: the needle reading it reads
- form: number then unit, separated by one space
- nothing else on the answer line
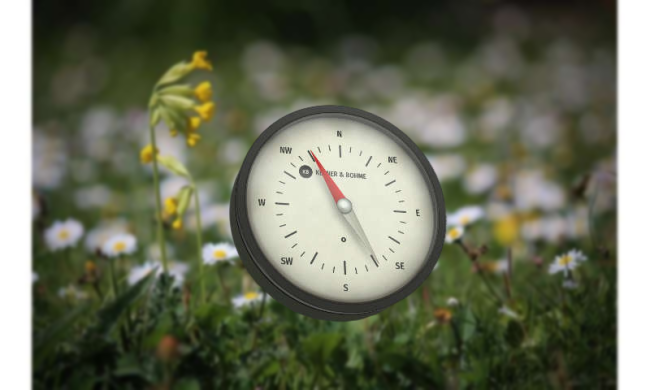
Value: 330 °
